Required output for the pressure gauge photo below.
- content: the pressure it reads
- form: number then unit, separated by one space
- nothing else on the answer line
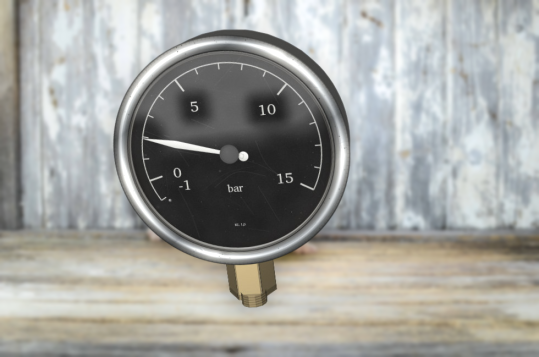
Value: 2 bar
